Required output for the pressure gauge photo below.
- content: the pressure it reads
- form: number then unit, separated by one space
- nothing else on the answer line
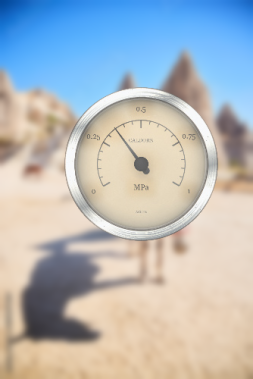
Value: 0.35 MPa
